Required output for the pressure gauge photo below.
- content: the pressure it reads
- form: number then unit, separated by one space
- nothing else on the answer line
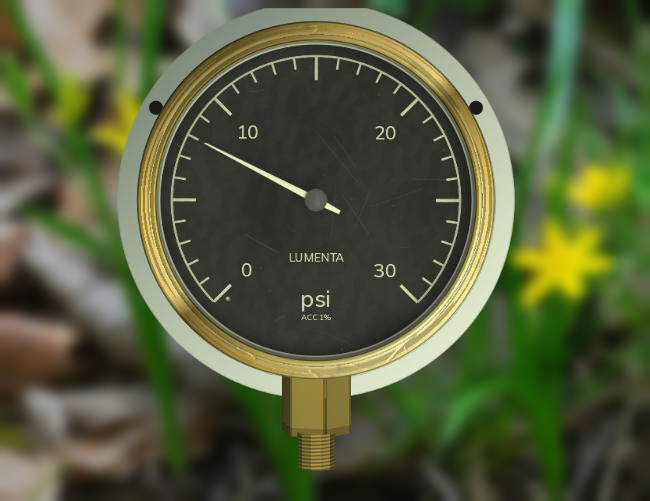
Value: 8 psi
